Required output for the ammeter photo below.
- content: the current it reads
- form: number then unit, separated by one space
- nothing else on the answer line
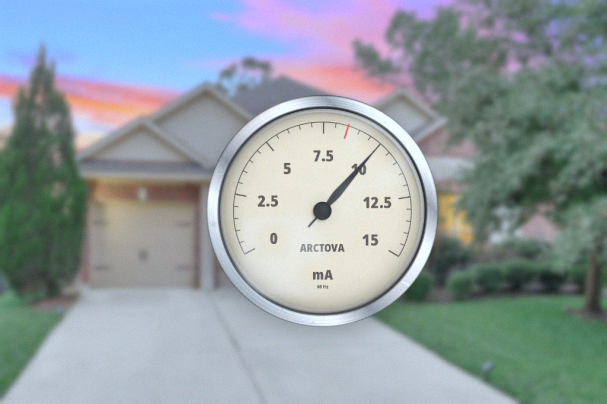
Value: 10 mA
